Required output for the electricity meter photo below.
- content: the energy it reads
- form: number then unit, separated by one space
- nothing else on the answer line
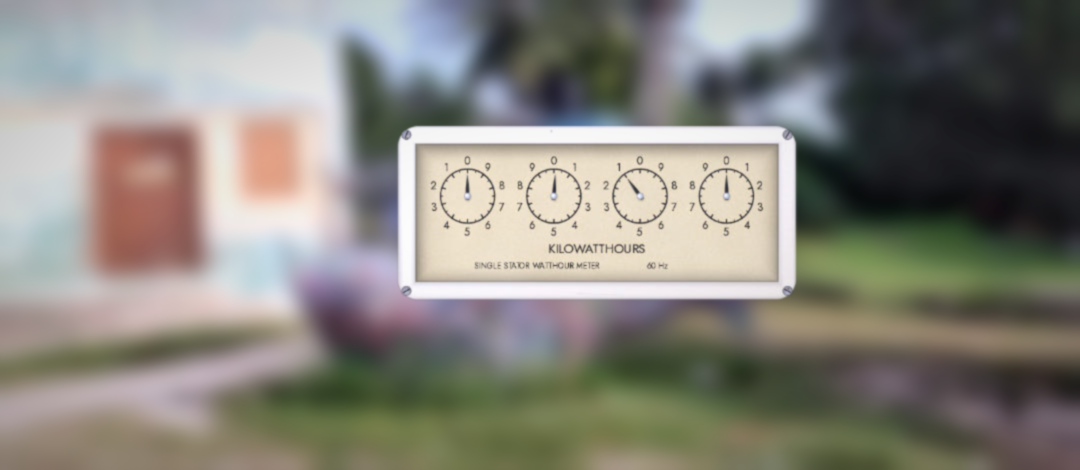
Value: 10 kWh
